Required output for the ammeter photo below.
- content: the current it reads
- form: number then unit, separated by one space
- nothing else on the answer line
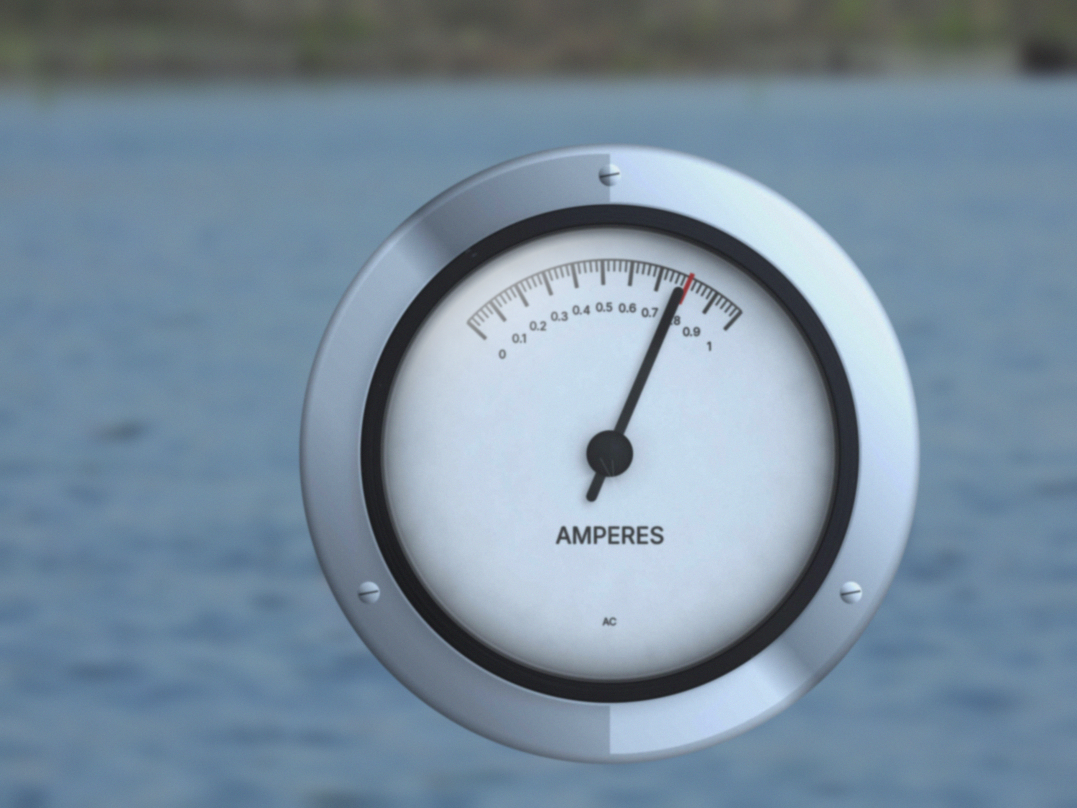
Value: 0.78 A
